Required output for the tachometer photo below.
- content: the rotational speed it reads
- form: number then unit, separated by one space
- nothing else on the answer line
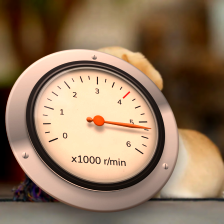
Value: 5250 rpm
